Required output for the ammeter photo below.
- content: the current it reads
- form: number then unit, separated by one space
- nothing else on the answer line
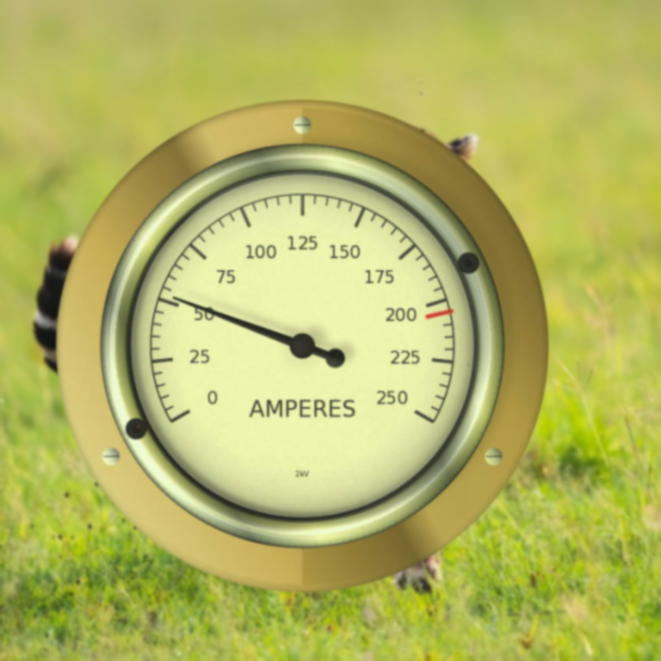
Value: 52.5 A
